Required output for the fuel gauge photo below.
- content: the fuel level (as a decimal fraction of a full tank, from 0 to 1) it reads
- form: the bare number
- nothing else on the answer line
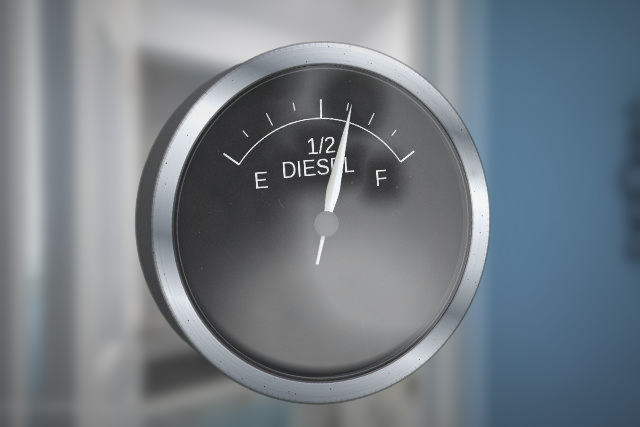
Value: 0.625
